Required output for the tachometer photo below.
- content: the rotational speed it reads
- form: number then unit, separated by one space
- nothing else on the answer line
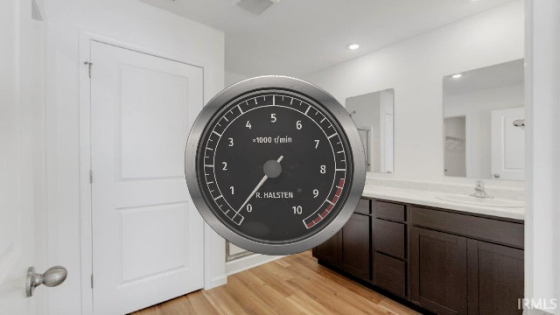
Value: 250 rpm
